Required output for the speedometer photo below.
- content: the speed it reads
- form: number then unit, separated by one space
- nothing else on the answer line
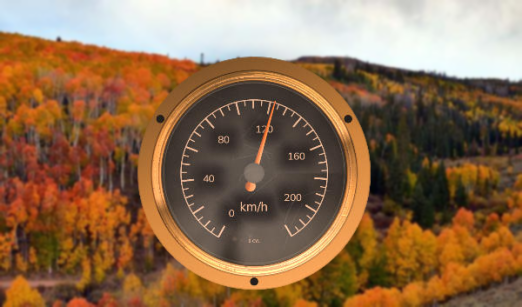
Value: 122.5 km/h
